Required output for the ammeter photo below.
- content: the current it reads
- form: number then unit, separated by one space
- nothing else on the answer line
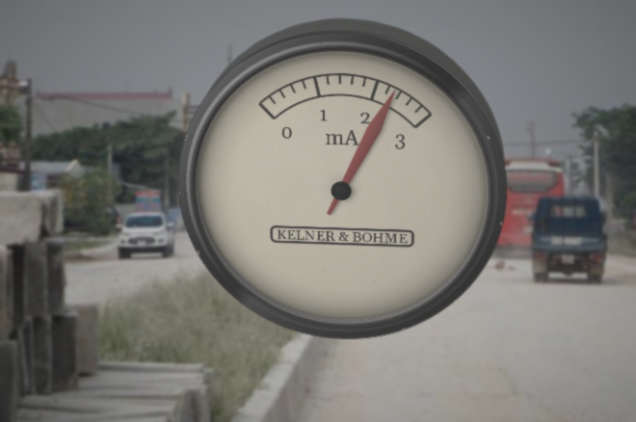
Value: 2.3 mA
